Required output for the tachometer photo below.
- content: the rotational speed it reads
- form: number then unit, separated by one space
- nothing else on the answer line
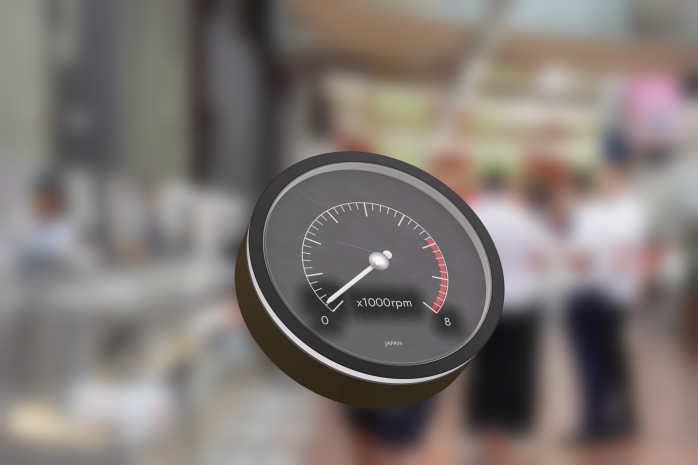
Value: 200 rpm
